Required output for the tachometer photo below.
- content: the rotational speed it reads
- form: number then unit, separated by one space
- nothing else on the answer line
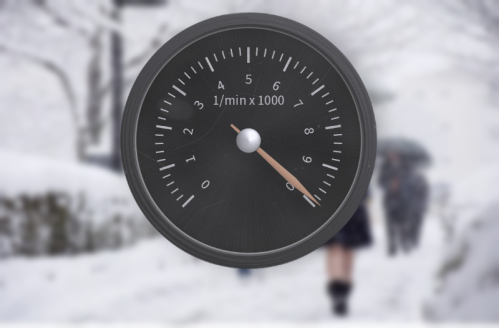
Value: 9900 rpm
